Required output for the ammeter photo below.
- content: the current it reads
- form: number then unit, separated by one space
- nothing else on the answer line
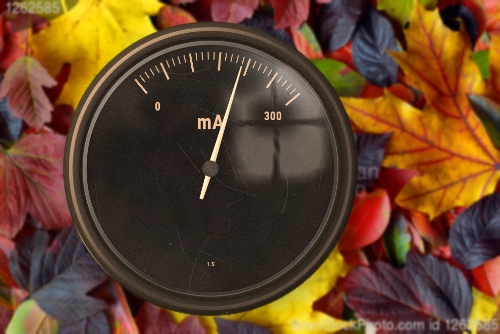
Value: 190 mA
